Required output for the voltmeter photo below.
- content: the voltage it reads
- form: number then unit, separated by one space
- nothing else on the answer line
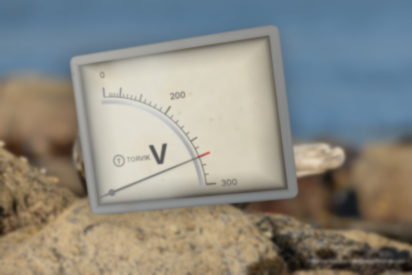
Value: 270 V
